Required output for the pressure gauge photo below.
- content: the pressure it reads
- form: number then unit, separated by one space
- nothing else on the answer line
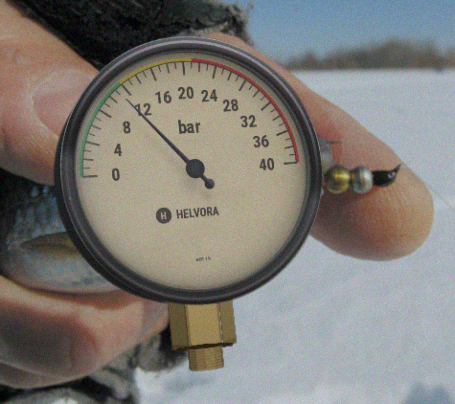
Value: 11 bar
